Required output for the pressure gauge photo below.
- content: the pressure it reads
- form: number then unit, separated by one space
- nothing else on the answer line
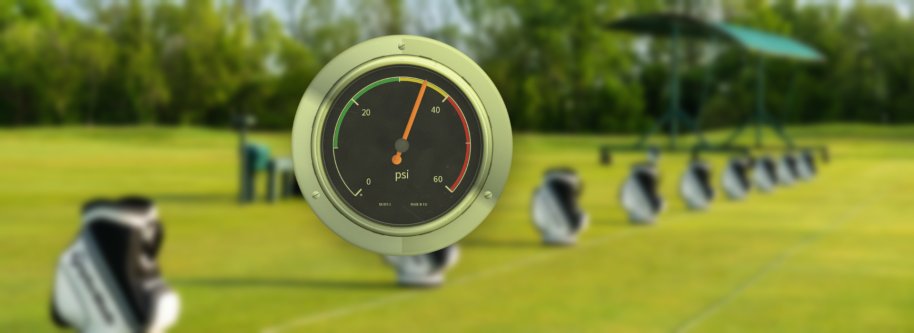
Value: 35 psi
